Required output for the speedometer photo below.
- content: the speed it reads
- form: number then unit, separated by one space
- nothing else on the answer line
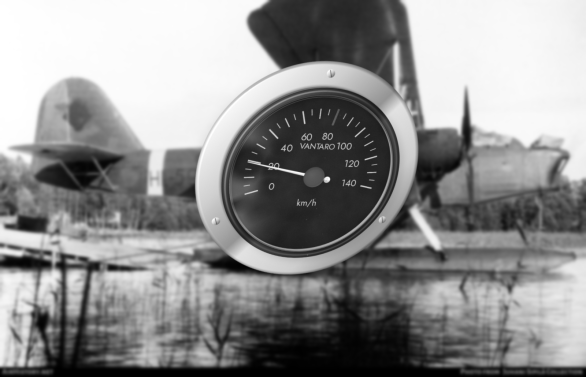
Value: 20 km/h
